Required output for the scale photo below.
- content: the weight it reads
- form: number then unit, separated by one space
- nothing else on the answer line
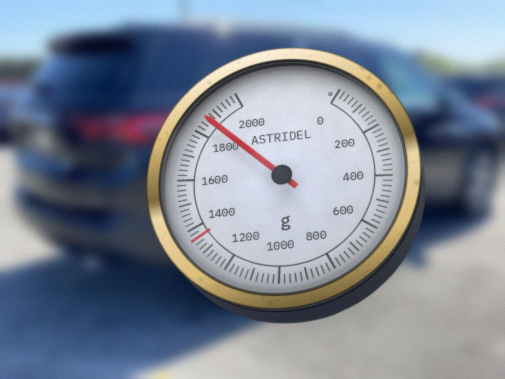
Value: 1860 g
